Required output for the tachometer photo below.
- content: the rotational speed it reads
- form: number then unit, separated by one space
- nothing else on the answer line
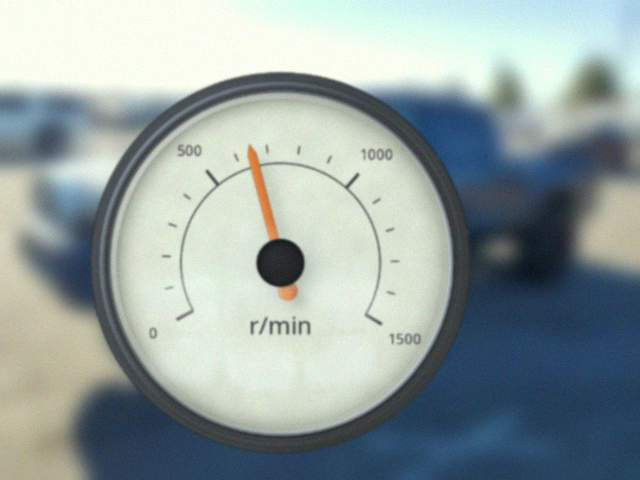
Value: 650 rpm
